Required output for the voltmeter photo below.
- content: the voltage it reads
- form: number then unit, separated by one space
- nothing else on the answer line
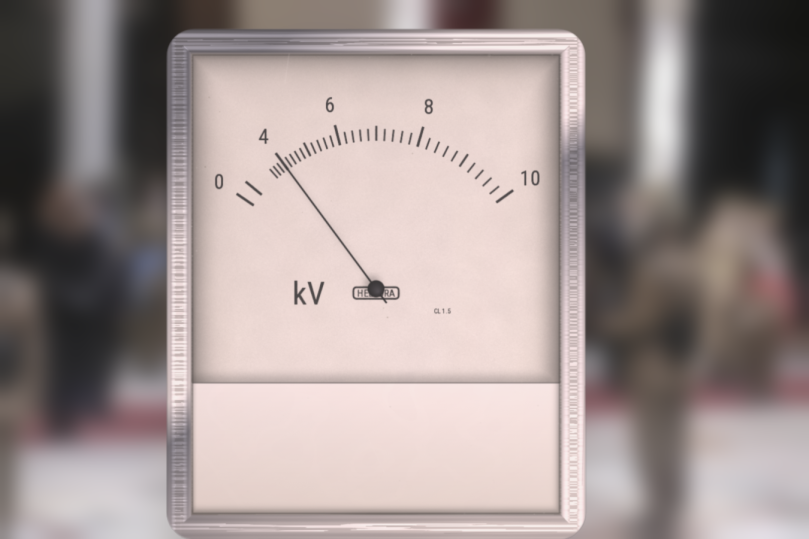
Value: 4 kV
